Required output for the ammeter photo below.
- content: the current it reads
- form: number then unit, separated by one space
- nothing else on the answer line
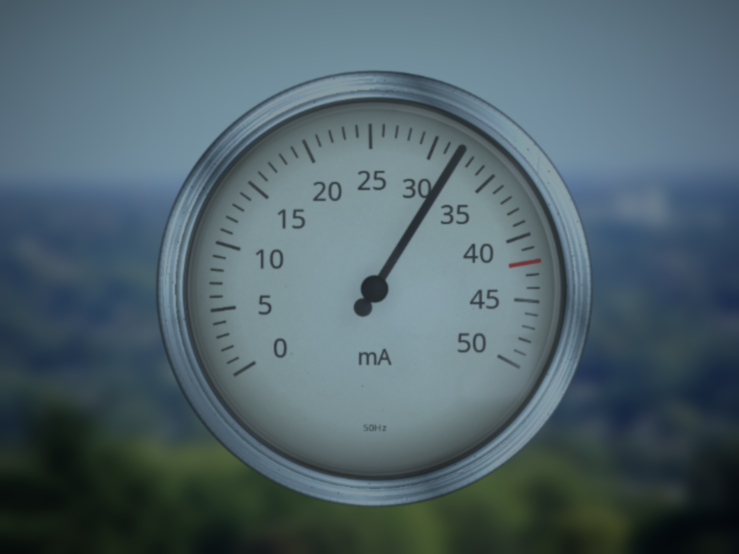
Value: 32 mA
